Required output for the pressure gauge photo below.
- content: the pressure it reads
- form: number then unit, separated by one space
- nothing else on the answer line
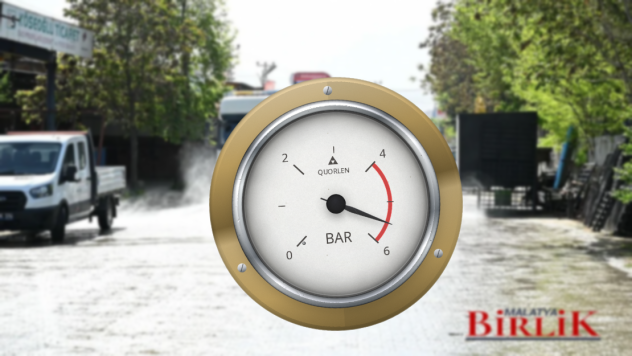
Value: 5.5 bar
